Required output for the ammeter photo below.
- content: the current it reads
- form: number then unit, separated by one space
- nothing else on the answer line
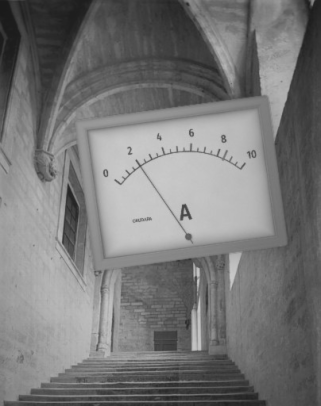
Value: 2 A
